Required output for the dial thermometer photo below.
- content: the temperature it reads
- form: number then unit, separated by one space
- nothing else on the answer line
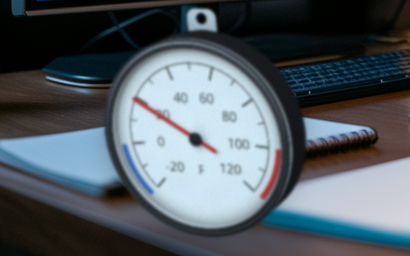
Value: 20 °F
